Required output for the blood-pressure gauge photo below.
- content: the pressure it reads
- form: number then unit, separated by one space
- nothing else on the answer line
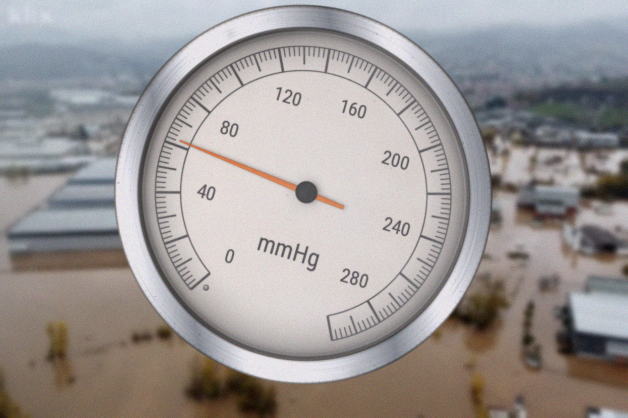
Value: 62 mmHg
